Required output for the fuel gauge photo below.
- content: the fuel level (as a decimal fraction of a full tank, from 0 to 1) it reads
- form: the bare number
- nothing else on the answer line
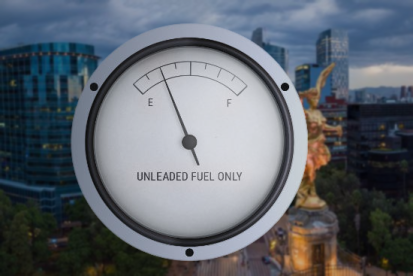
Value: 0.25
